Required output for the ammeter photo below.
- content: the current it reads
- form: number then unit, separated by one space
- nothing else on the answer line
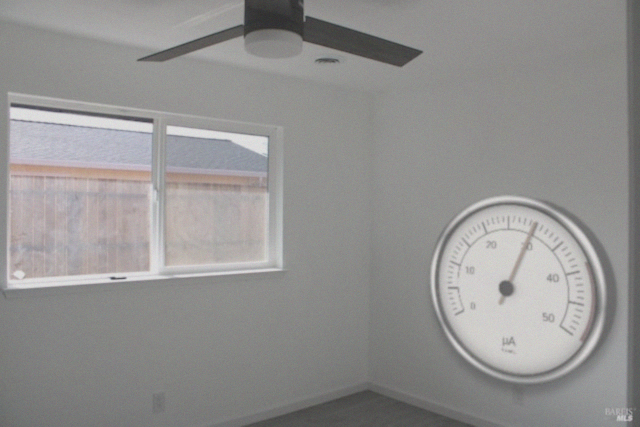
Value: 30 µA
